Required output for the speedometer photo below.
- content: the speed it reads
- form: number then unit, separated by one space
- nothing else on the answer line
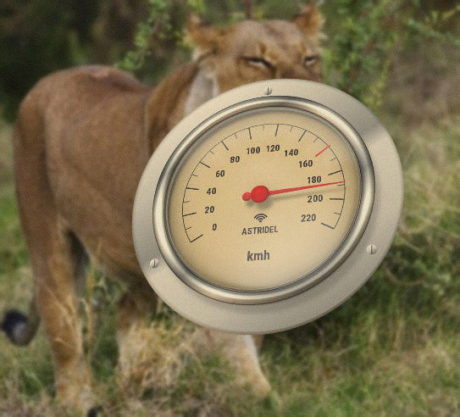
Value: 190 km/h
